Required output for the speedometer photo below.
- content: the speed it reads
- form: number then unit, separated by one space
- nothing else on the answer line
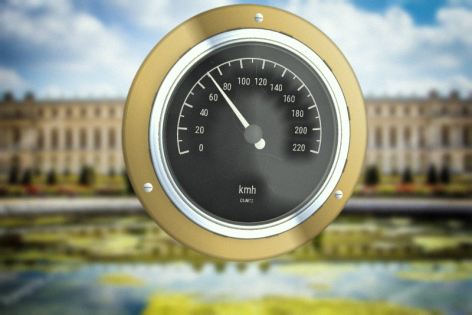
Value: 70 km/h
